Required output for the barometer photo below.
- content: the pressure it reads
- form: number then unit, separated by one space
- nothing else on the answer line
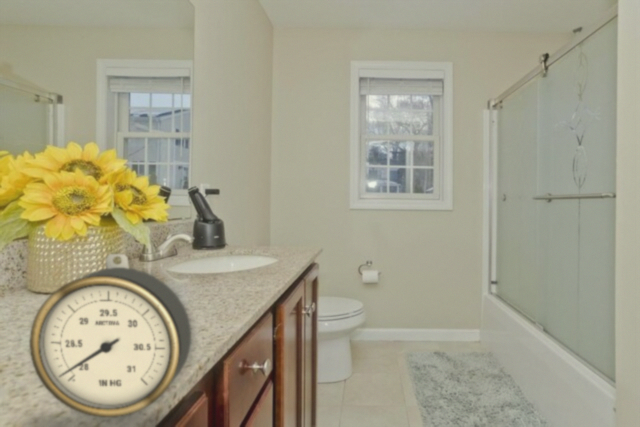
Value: 28.1 inHg
